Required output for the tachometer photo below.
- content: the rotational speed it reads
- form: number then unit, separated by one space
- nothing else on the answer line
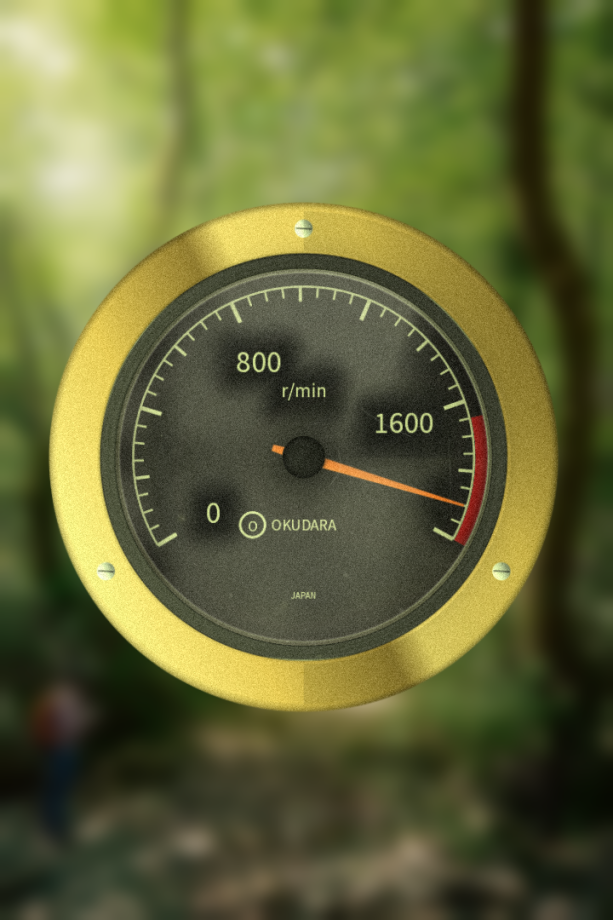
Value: 1900 rpm
